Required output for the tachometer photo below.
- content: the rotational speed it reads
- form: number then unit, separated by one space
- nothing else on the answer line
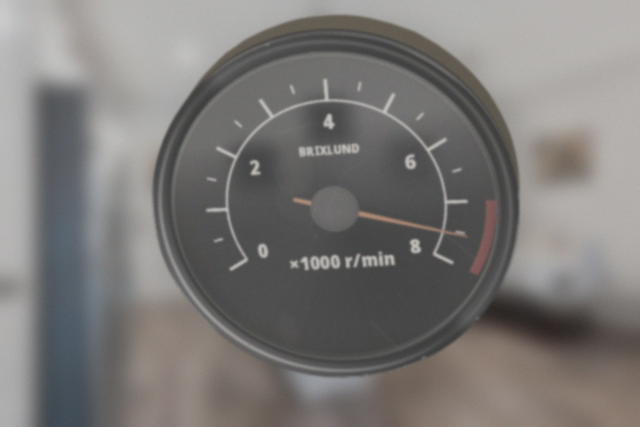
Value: 7500 rpm
